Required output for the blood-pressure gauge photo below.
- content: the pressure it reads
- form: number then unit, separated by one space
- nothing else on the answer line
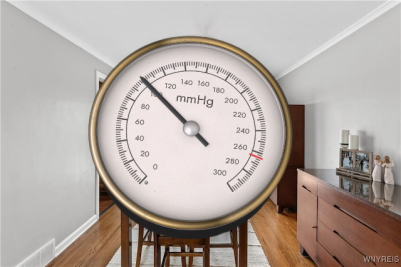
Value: 100 mmHg
